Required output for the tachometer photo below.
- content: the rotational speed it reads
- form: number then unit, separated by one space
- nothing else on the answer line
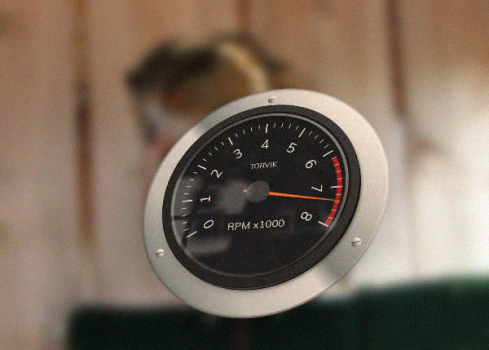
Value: 7400 rpm
